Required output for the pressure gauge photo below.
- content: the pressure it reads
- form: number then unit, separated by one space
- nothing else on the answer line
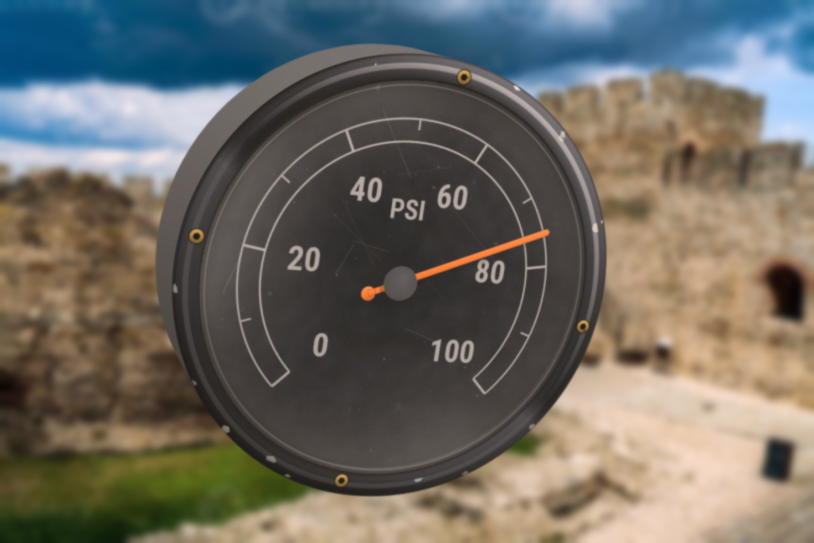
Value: 75 psi
